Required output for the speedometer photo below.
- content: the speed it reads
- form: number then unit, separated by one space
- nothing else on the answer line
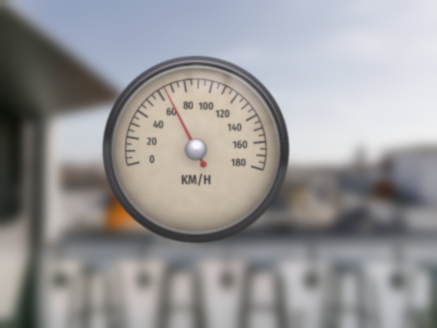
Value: 65 km/h
